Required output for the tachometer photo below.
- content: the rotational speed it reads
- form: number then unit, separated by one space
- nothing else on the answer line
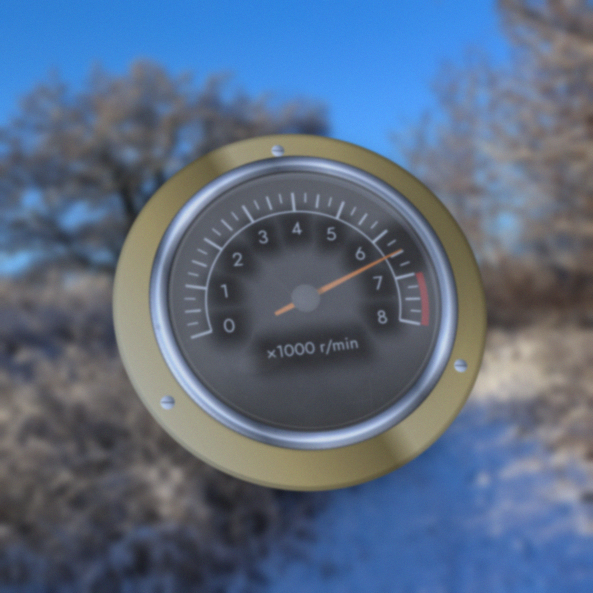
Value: 6500 rpm
